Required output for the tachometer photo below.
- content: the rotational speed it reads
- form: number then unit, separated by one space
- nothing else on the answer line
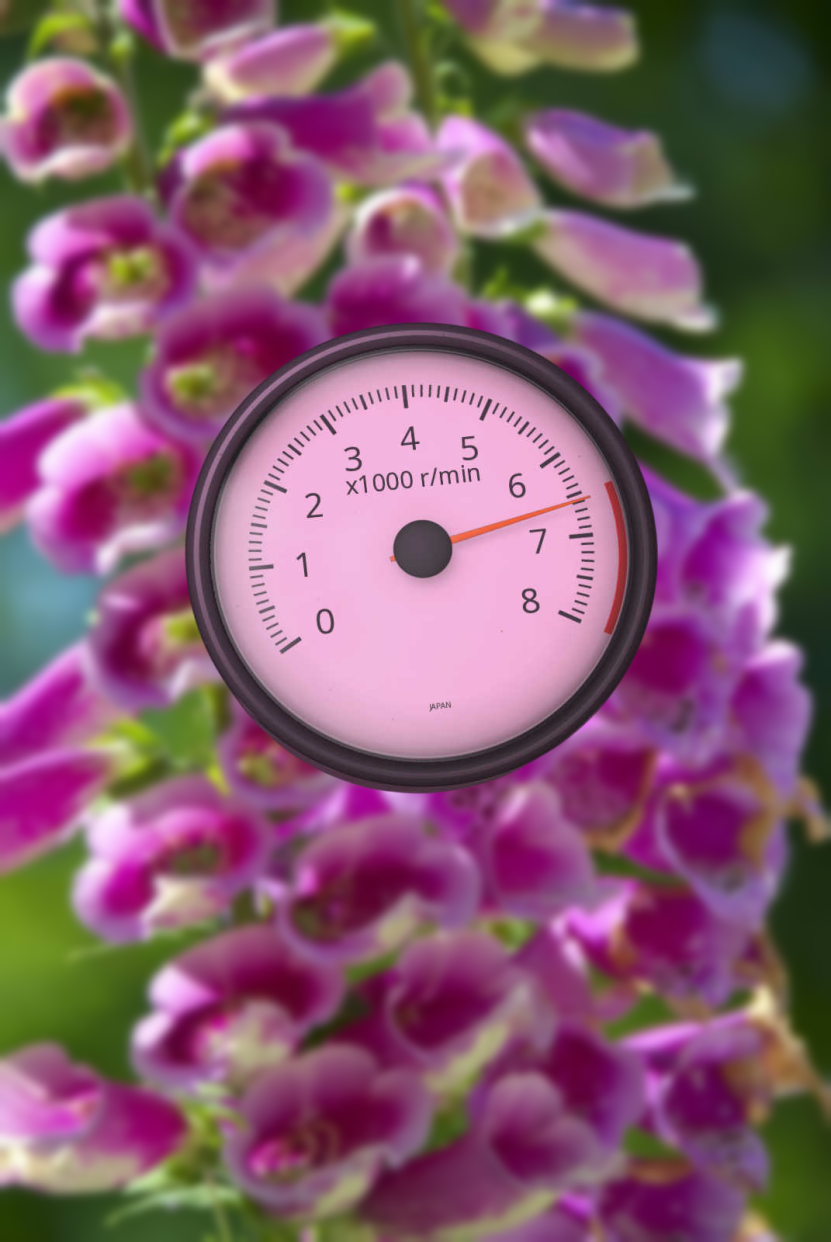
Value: 6600 rpm
